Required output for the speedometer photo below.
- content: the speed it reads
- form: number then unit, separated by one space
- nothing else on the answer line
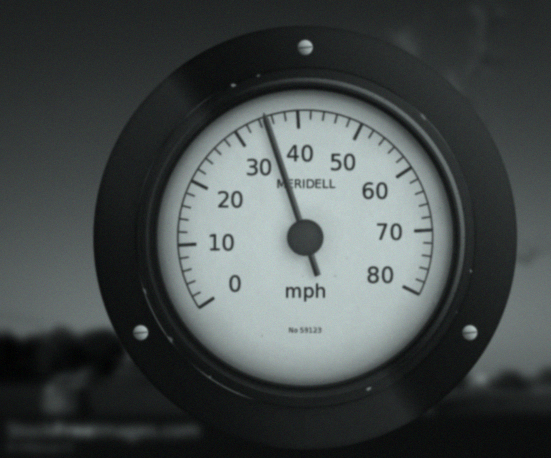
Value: 35 mph
